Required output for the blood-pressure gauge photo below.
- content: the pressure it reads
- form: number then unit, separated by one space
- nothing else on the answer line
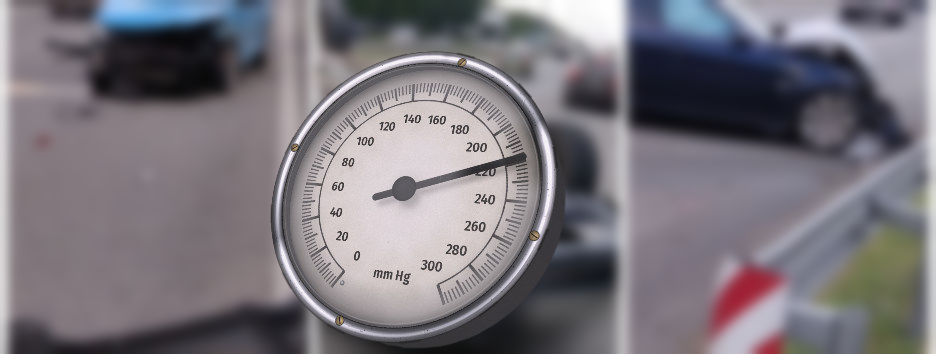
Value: 220 mmHg
